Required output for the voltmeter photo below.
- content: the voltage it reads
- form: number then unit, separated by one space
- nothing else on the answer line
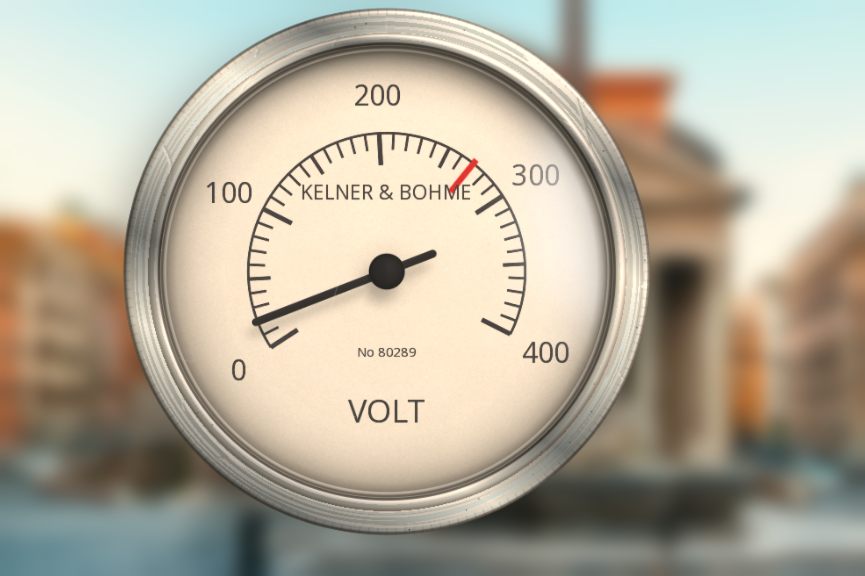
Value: 20 V
